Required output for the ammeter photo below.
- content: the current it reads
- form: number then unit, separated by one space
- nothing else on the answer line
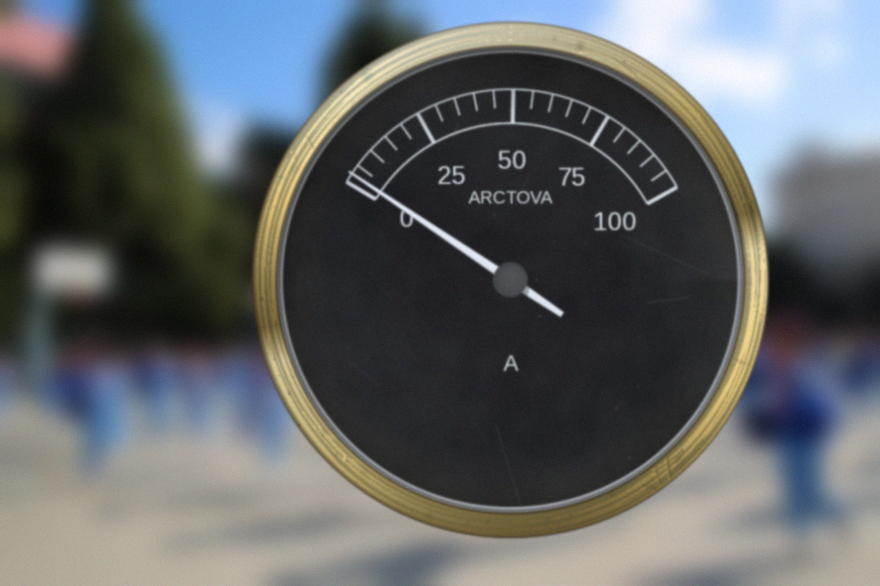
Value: 2.5 A
